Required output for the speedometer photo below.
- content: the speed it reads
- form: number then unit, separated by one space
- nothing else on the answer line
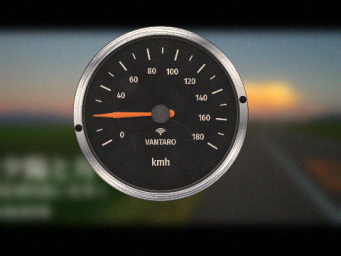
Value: 20 km/h
